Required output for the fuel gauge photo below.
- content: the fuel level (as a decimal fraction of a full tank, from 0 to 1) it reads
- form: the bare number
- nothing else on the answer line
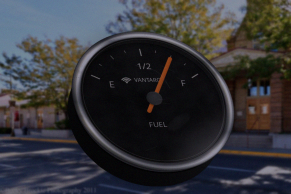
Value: 0.75
